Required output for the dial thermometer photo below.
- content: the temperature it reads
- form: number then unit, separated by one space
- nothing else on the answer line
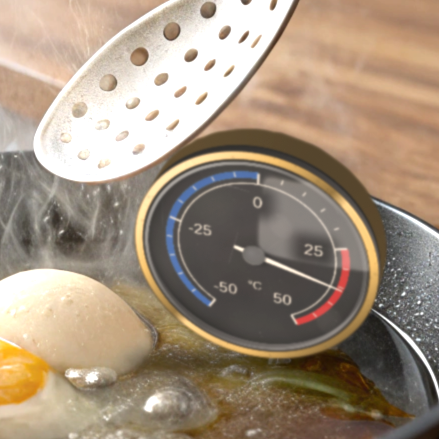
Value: 35 °C
